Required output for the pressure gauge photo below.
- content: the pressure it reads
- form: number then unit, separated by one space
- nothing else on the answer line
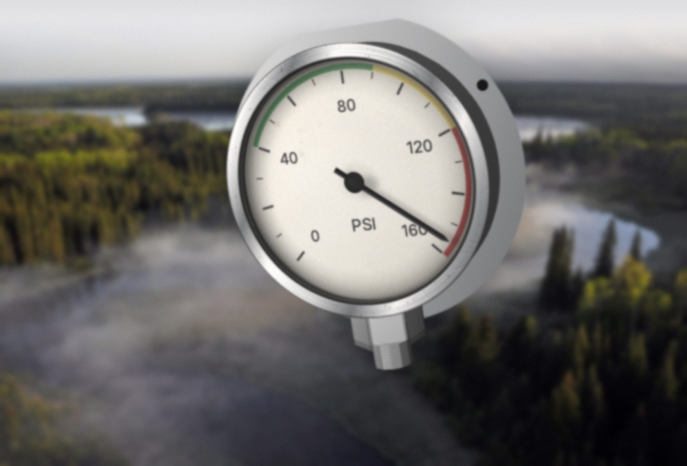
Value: 155 psi
